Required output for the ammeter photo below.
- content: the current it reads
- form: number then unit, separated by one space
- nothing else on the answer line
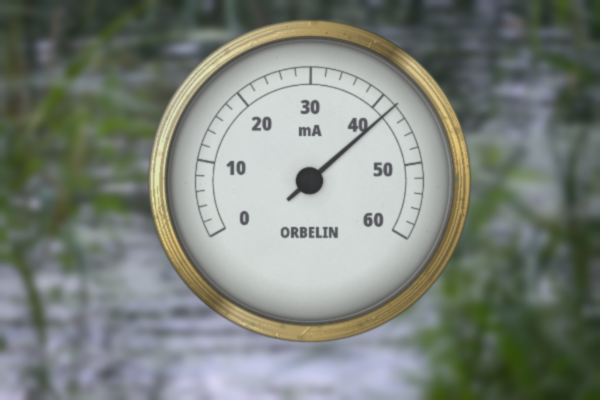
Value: 42 mA
